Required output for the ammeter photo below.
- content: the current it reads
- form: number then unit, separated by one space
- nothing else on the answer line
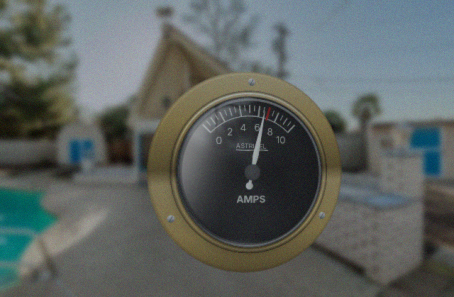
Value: 6.5 A
